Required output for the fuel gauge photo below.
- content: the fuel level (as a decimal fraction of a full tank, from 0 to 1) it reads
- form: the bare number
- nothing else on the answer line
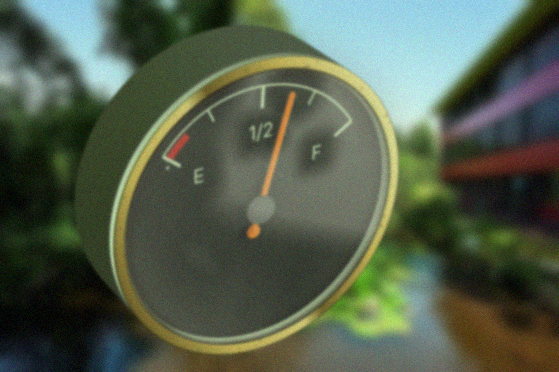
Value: 0.625
